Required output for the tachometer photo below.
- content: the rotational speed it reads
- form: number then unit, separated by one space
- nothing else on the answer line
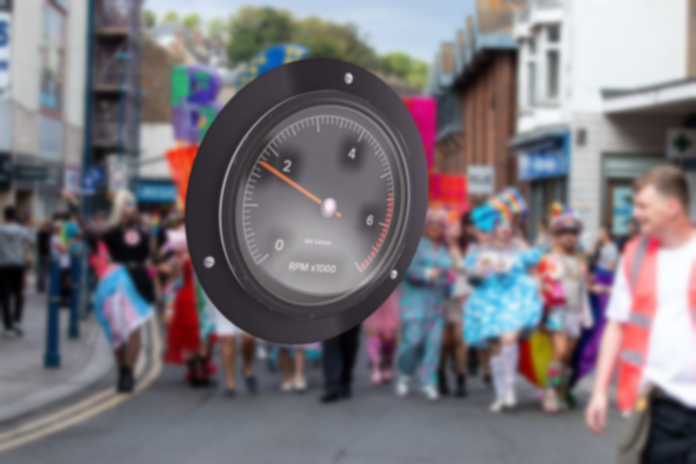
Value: 1700 rpm
